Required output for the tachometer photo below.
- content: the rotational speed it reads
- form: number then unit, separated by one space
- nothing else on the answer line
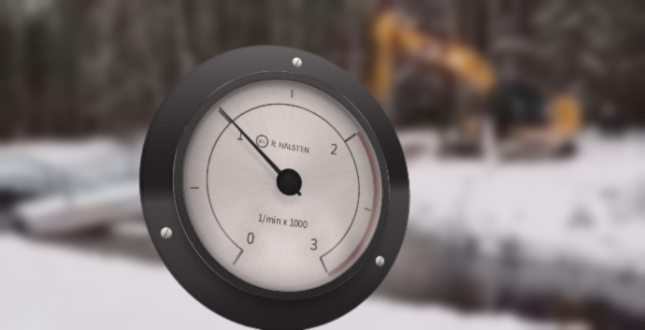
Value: 1000 rpm
